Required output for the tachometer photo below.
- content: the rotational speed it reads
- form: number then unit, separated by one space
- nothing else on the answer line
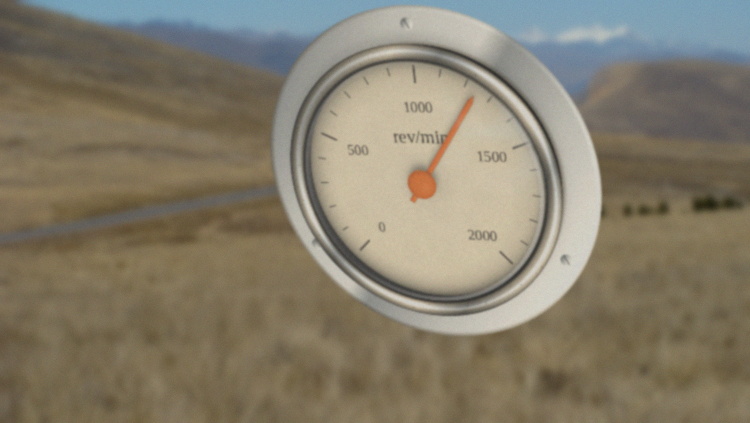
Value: 1250 rpm
